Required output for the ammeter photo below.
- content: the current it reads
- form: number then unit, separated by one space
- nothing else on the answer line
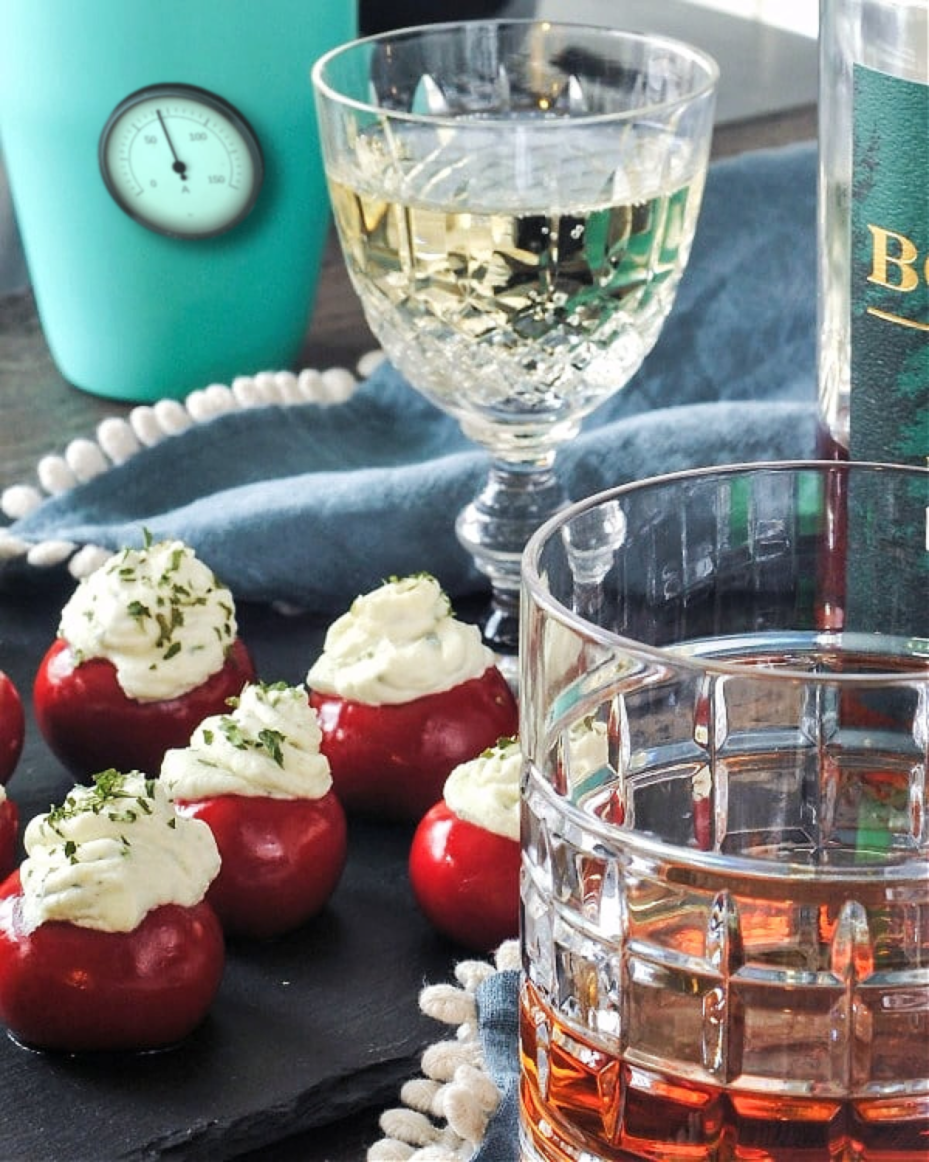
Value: 70 A
